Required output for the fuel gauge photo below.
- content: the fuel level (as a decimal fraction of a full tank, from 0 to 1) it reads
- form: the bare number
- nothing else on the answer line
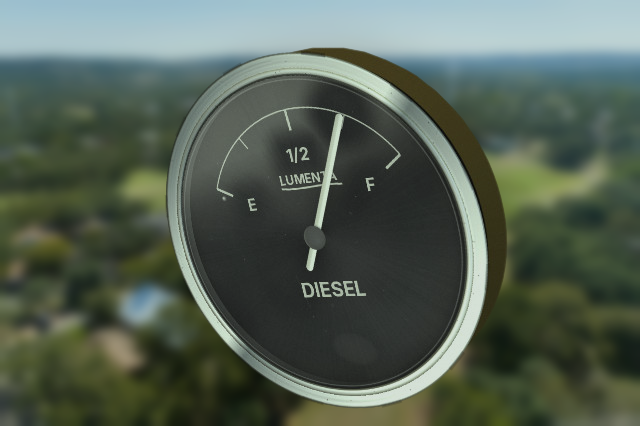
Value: 0.75
